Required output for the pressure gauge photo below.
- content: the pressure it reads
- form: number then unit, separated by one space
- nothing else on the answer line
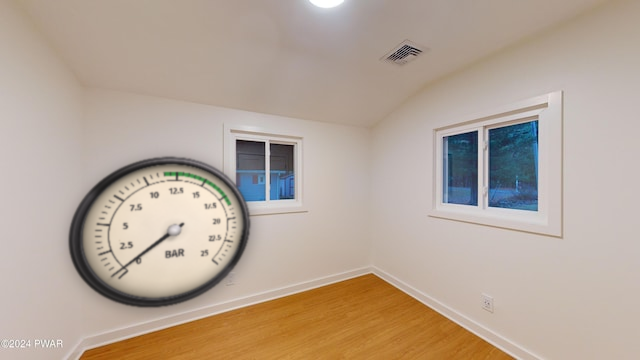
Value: 0.5 bar
